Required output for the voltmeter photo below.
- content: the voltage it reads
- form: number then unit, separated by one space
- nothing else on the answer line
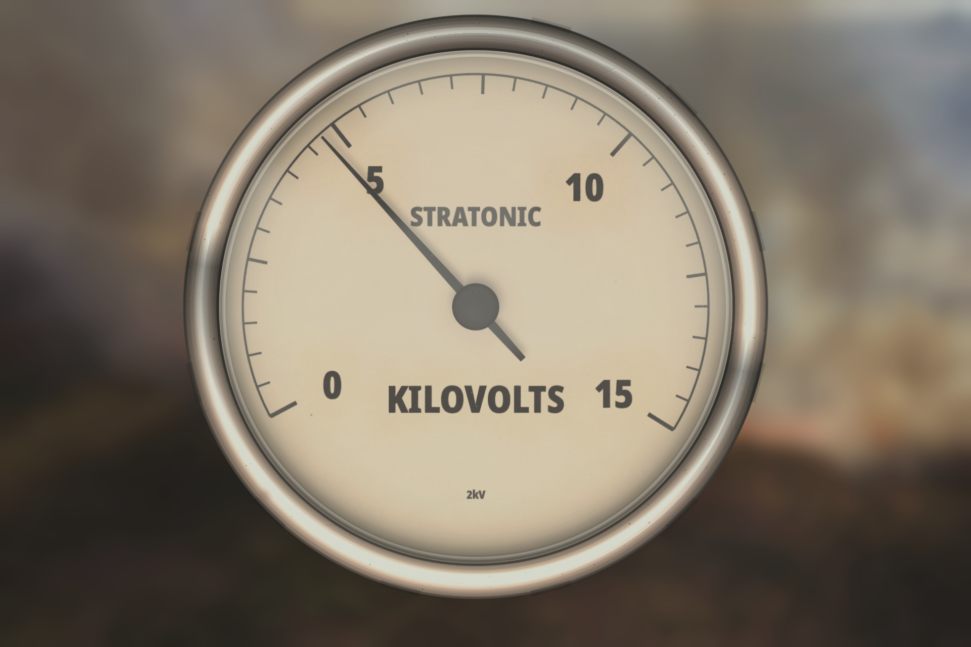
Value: 4.75 kV
